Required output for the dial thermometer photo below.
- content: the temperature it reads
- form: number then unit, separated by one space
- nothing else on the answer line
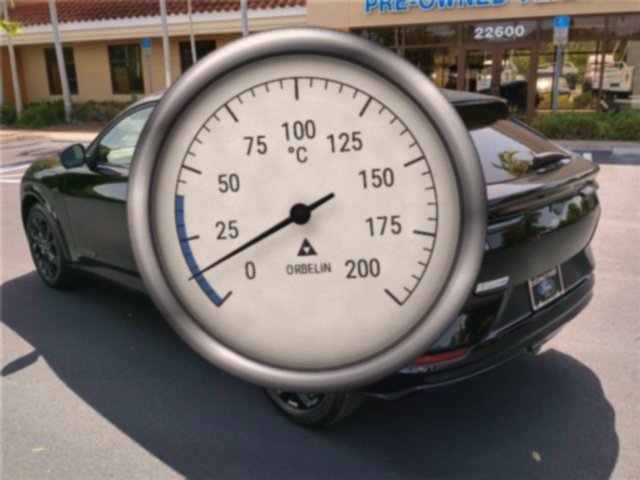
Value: 12.5 °C
